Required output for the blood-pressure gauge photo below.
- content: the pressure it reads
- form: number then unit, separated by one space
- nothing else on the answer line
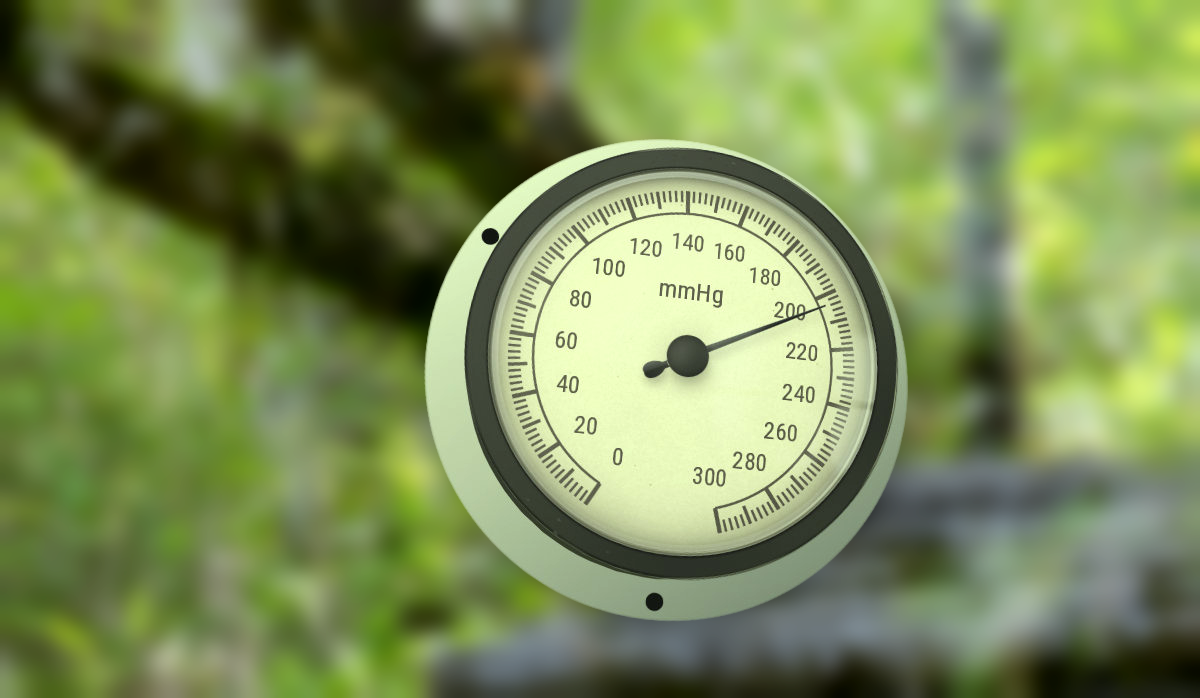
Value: 204 mmHg
